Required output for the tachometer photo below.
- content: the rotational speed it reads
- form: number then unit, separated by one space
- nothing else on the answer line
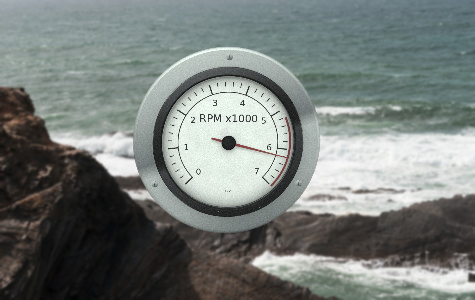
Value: 6200 rpm
